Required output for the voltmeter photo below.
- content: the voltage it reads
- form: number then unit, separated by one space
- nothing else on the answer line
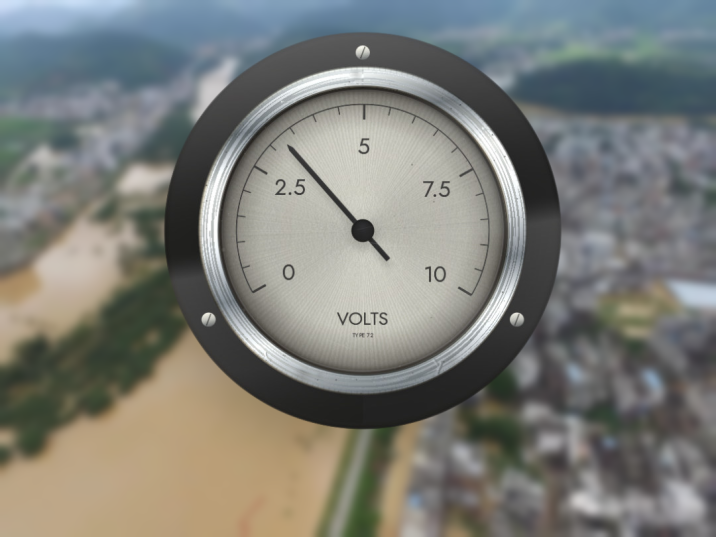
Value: 3.25 V
